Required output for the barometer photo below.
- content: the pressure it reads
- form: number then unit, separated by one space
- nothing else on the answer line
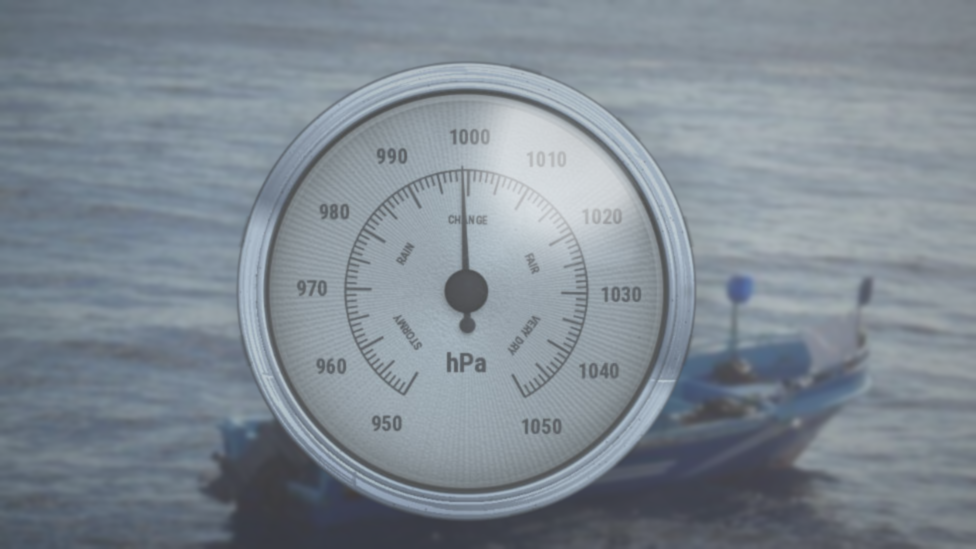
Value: 999 hPa
